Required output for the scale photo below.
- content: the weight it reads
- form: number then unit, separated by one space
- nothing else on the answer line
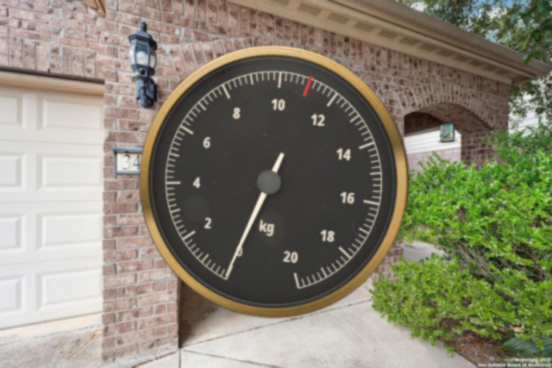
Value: 0 kg
